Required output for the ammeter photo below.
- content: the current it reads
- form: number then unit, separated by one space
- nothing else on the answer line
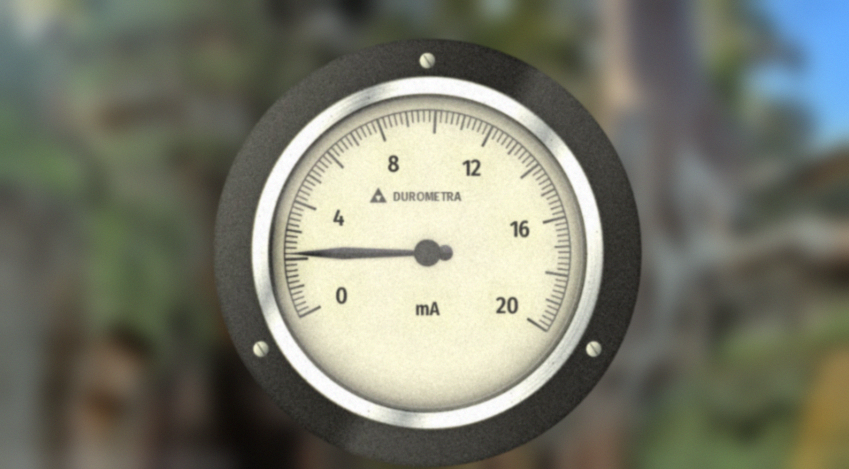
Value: 2.2 mA
